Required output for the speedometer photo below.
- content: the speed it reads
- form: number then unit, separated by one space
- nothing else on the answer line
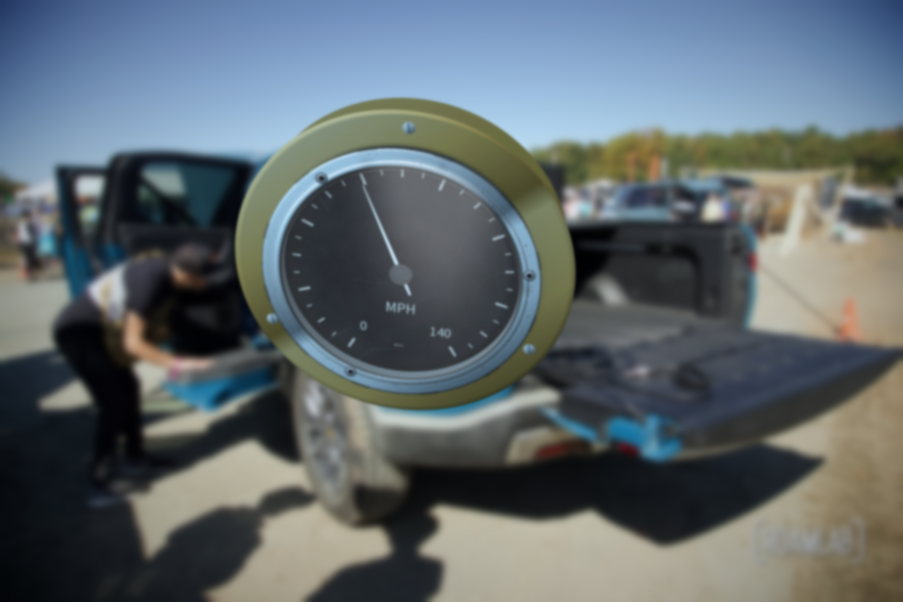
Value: 60 mph
